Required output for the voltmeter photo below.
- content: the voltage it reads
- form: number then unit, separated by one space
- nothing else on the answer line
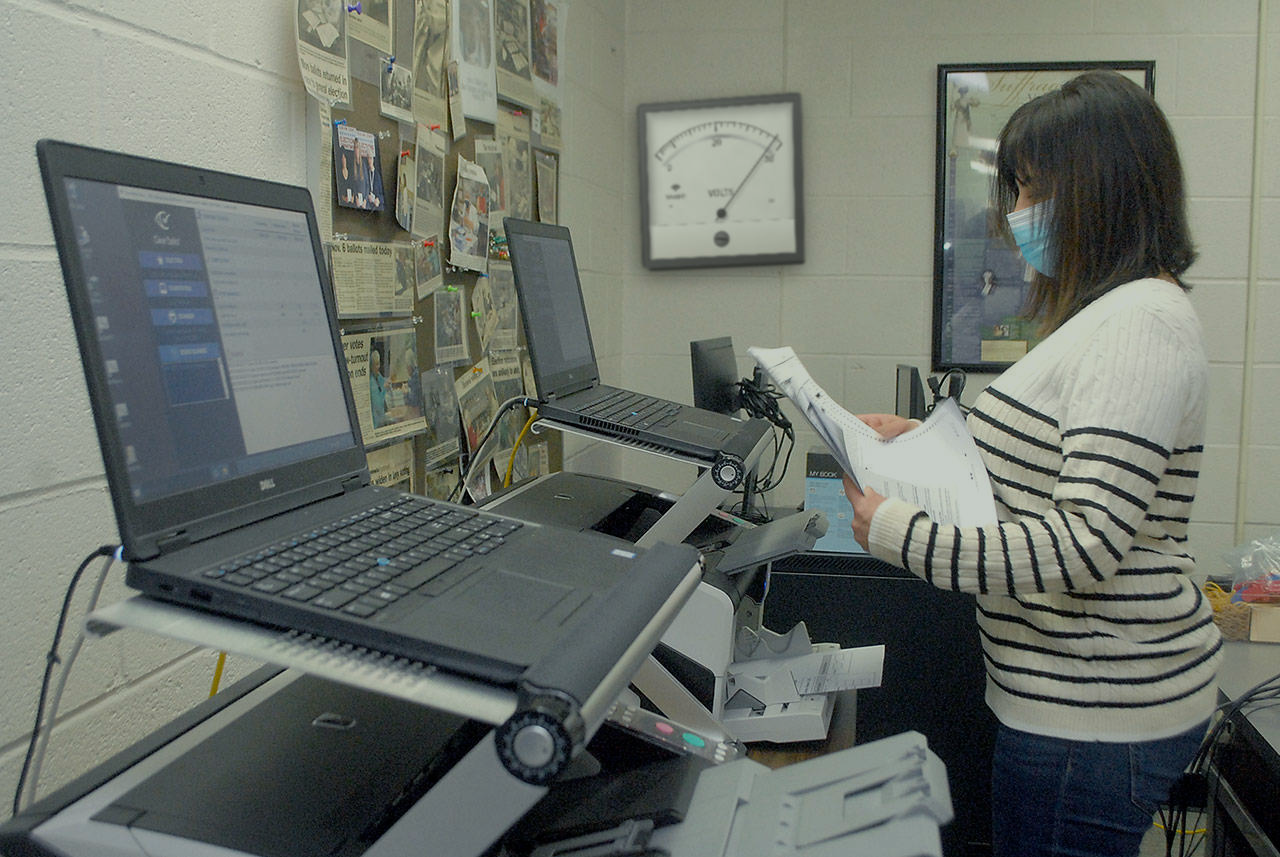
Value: 29 V
